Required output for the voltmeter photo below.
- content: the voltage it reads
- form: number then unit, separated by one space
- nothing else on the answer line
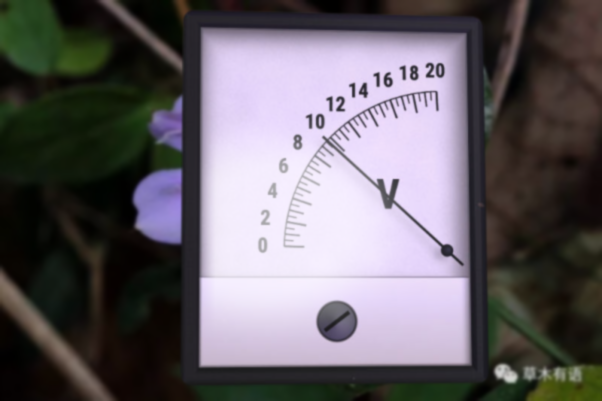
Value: 9.5 V
